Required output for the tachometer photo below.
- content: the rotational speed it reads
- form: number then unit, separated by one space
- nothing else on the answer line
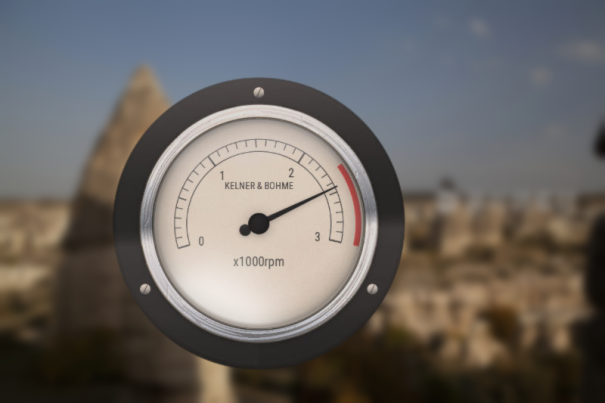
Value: 2450 rpm
